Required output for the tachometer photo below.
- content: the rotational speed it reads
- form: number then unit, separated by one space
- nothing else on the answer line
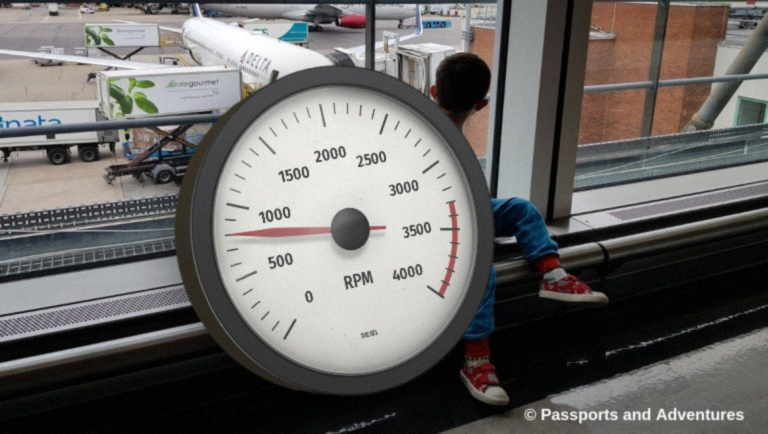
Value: 800 rpm
